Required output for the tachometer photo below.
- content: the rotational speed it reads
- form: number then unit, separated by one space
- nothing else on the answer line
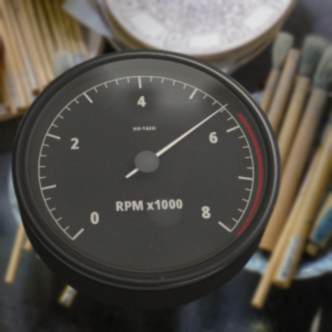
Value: 5600 rpm
